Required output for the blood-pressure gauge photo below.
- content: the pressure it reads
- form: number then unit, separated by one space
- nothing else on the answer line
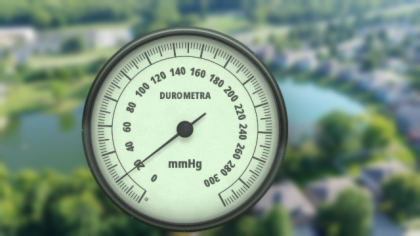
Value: 20 mmHg
